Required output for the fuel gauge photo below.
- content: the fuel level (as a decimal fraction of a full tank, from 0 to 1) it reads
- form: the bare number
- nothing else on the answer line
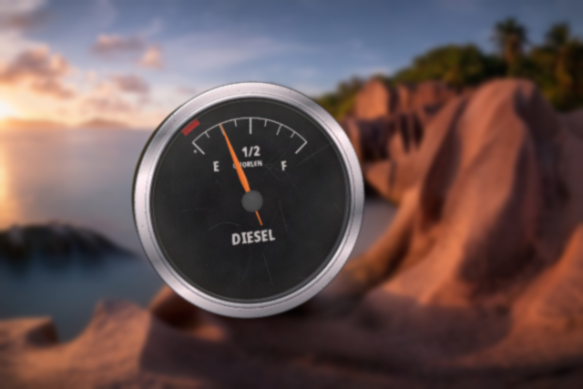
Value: 0.25
